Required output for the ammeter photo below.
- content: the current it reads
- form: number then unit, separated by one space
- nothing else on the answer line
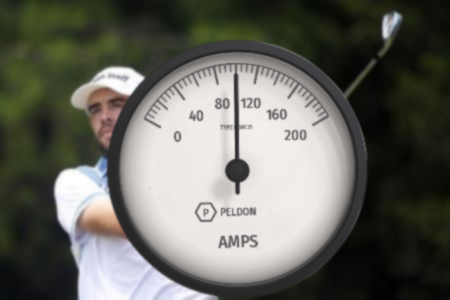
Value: 100 A
